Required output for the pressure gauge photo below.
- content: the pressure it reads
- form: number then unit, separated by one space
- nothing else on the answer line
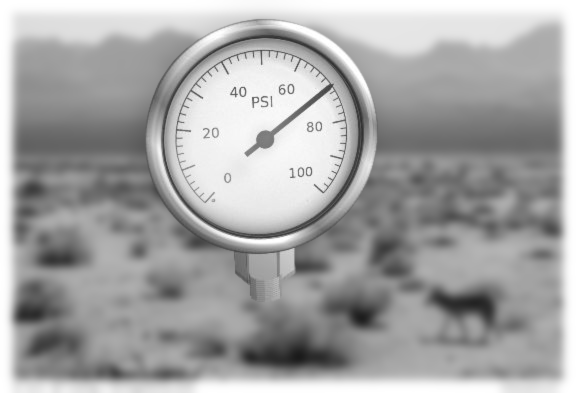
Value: 70 psi
